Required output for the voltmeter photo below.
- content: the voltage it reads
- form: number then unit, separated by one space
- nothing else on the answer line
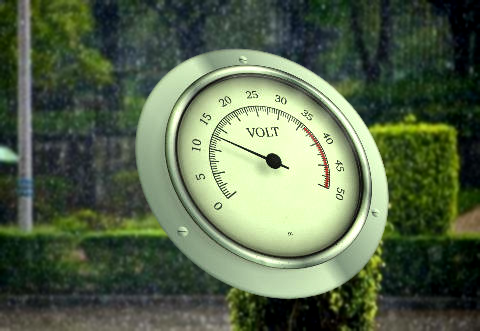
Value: 12.5 V
